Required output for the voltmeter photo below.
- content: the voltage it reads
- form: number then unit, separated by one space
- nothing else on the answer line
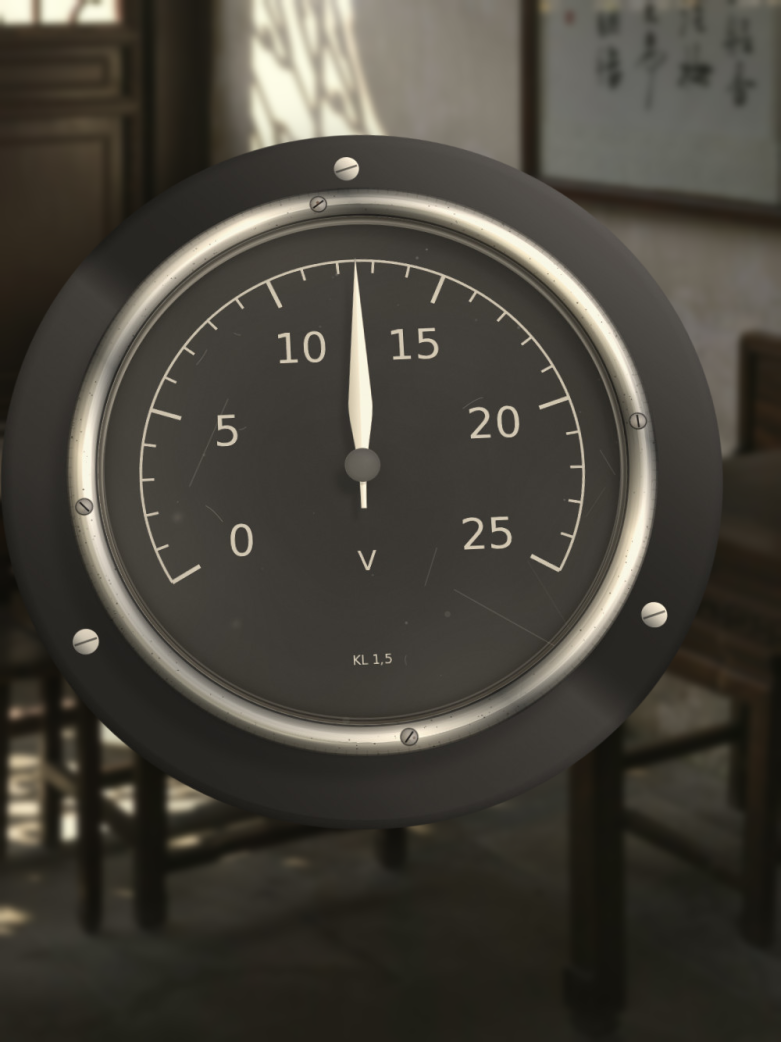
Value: 12.5 V
